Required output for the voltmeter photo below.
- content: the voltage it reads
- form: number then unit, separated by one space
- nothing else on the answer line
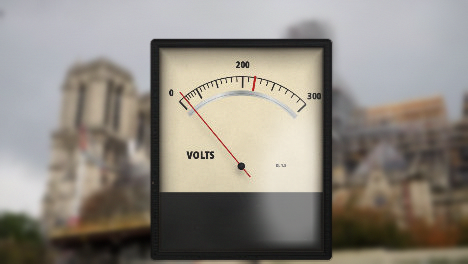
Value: 50 V
